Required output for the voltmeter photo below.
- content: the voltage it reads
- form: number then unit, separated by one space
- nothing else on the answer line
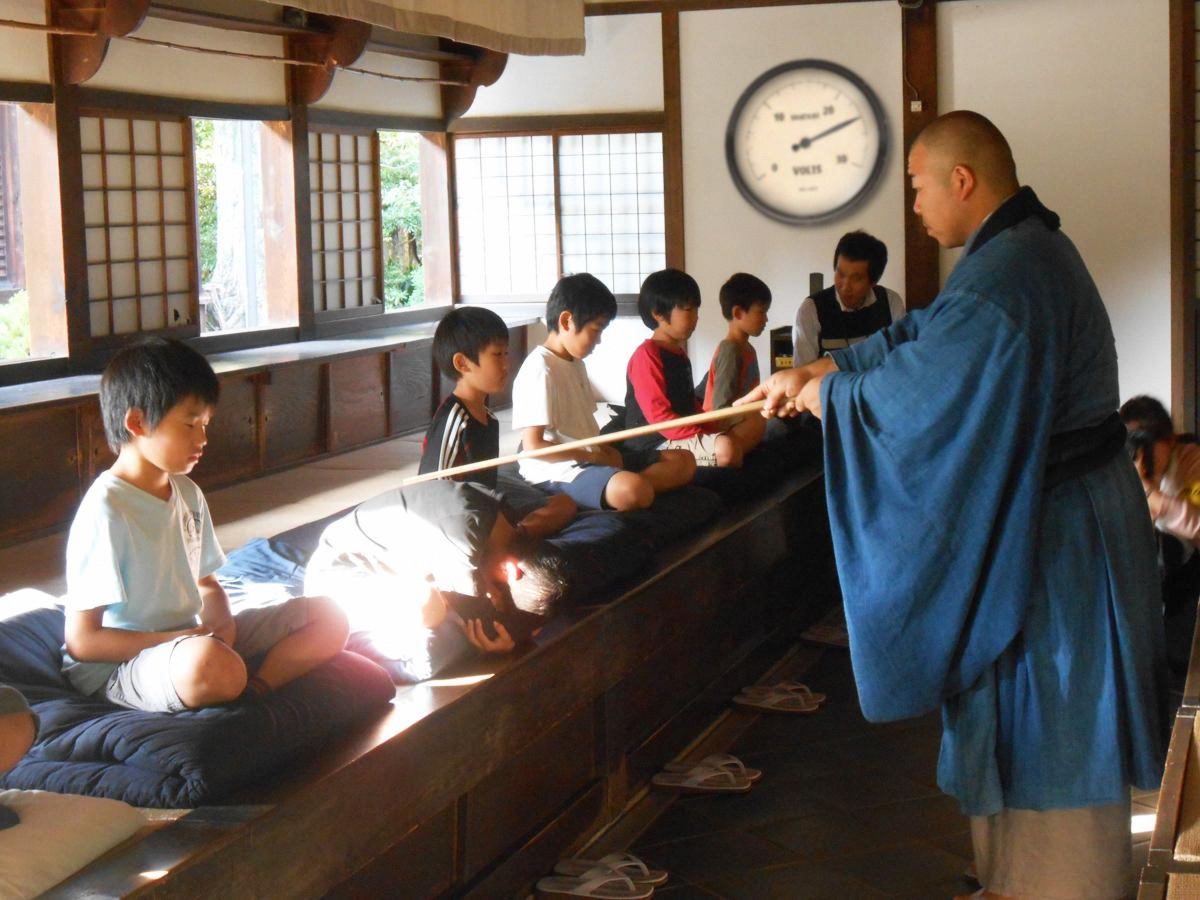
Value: 24 V
